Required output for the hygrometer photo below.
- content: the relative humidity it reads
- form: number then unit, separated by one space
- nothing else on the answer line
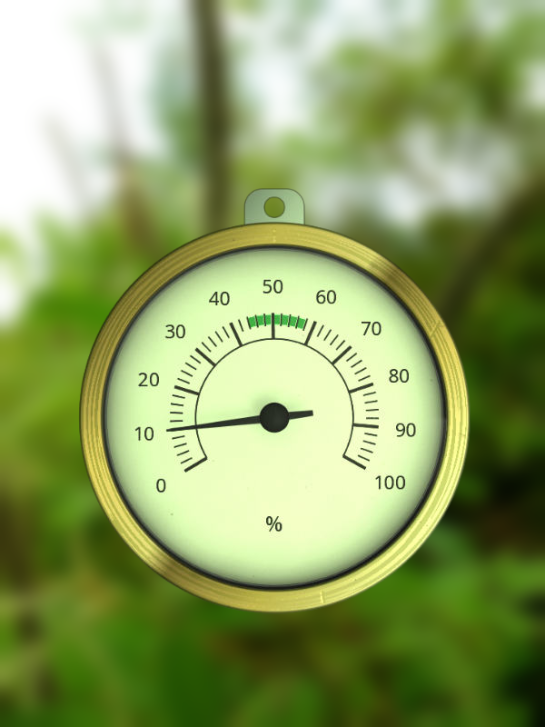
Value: 10 %
